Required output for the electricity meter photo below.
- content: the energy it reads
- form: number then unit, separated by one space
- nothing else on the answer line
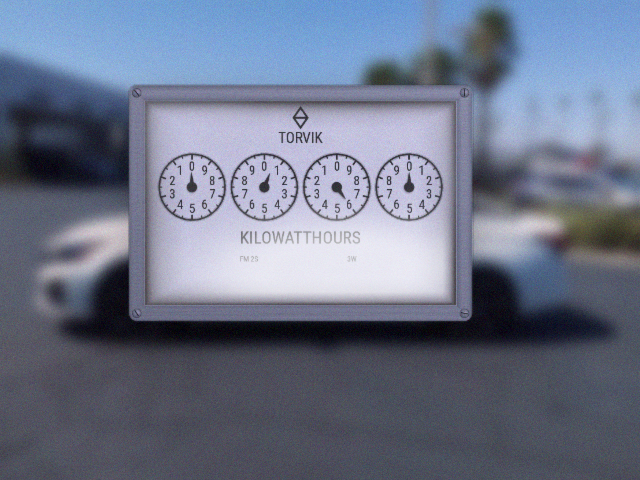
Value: 60 kWh
